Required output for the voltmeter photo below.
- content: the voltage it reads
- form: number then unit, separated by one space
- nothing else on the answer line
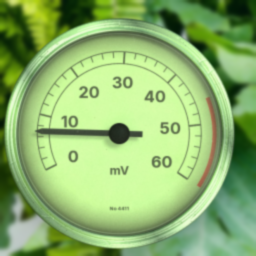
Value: 7 mV
